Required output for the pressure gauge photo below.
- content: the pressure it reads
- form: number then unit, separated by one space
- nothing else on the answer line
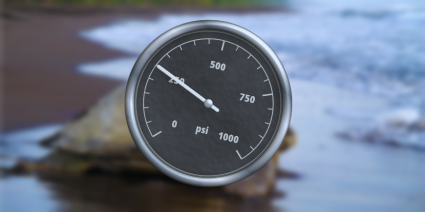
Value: 250 psi
